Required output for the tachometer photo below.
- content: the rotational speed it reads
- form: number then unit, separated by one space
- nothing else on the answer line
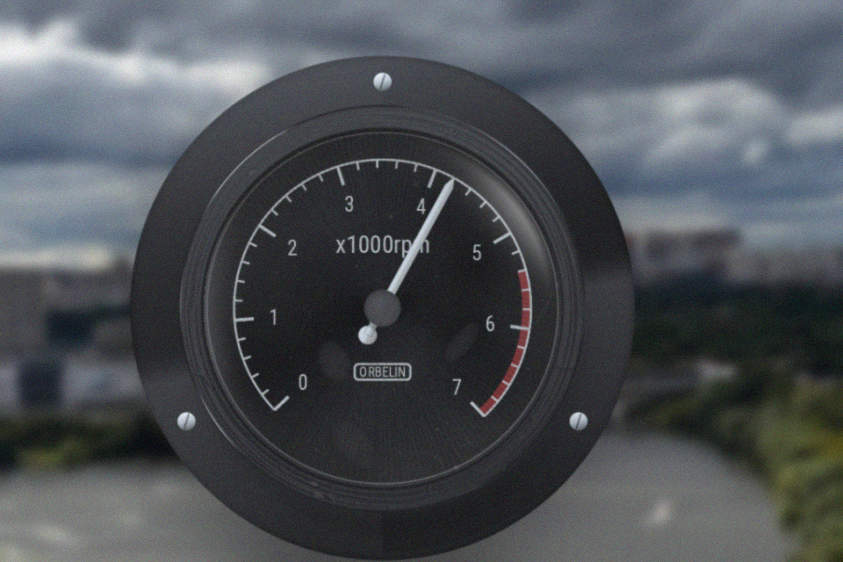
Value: 4200 rpm
